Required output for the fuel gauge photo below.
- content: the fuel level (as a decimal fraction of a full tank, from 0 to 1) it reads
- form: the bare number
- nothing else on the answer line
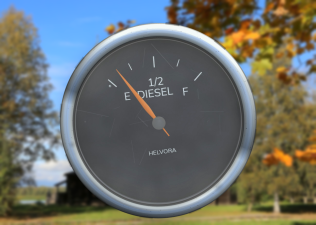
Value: 0.125
